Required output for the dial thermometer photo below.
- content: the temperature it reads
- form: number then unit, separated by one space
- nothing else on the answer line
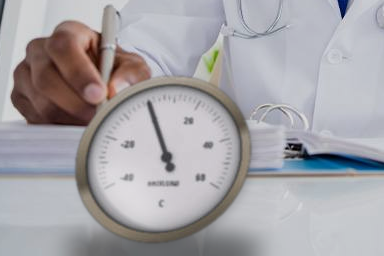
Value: 0 °C
